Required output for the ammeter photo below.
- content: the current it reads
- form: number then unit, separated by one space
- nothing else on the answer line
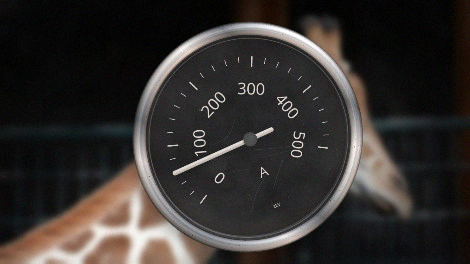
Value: 60 A
